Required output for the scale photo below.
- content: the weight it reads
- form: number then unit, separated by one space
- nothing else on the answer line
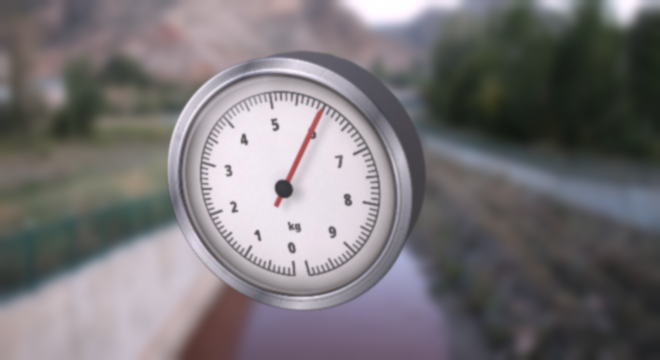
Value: 6 kg
